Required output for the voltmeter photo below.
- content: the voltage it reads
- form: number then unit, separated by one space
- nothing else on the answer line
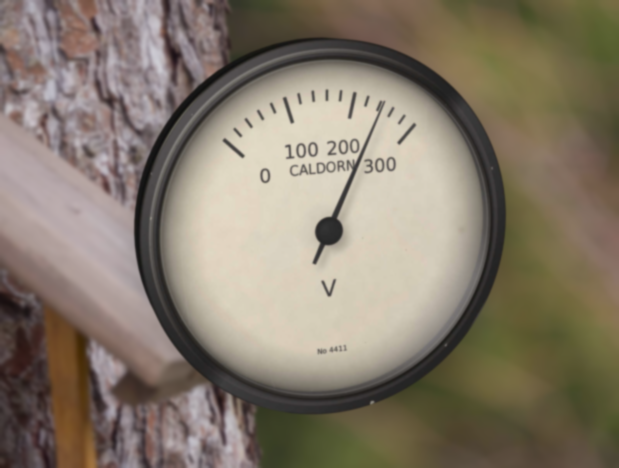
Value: 240 V
